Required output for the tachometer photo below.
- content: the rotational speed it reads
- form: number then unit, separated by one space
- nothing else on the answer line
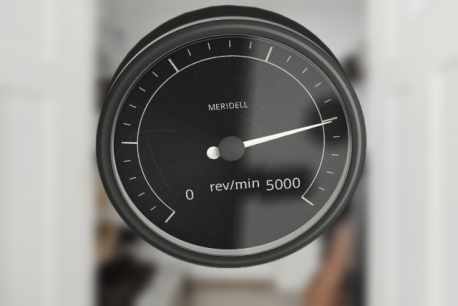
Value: 4000 rpm
